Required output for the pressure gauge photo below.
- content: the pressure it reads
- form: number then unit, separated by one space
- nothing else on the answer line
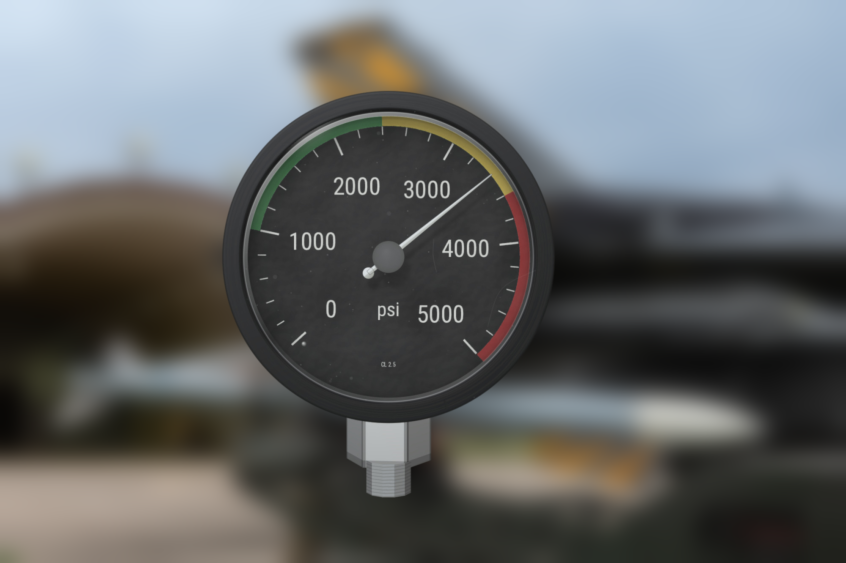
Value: 3400 psi
